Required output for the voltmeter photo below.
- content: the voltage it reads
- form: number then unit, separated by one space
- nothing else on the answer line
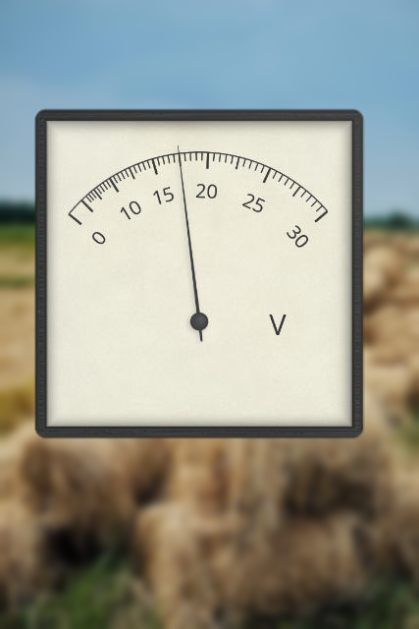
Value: 17.5 V
